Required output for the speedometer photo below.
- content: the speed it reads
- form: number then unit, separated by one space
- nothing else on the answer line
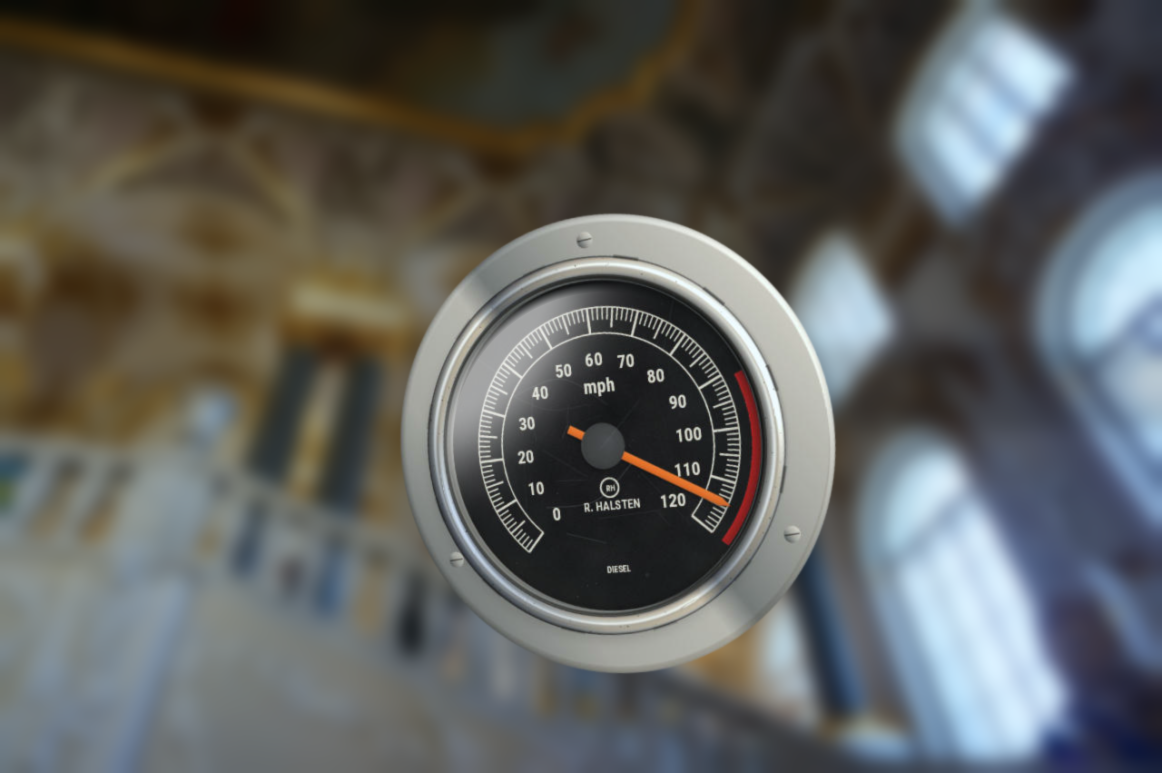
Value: 114 mph
